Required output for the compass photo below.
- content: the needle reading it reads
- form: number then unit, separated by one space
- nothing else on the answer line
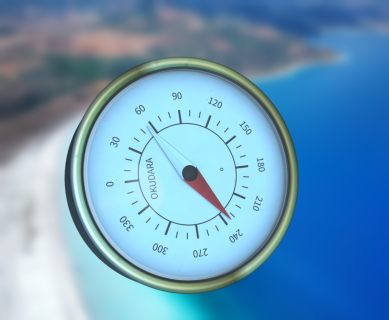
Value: 235 °
